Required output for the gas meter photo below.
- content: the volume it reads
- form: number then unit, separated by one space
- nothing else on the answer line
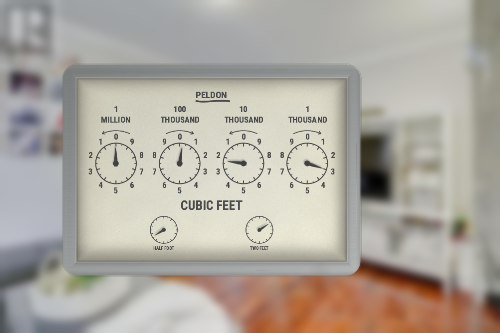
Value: 2300 ft³
